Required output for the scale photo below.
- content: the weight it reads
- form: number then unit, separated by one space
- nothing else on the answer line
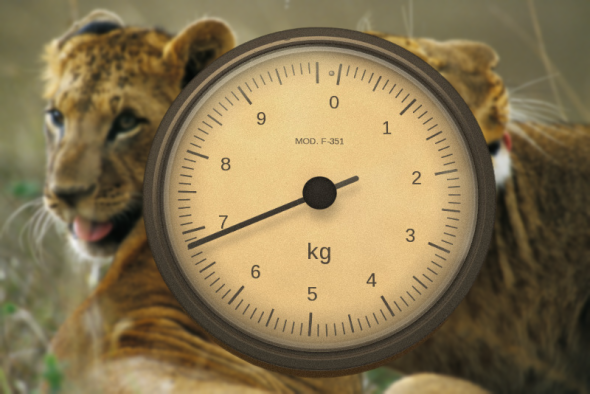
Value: 6.8 kg
